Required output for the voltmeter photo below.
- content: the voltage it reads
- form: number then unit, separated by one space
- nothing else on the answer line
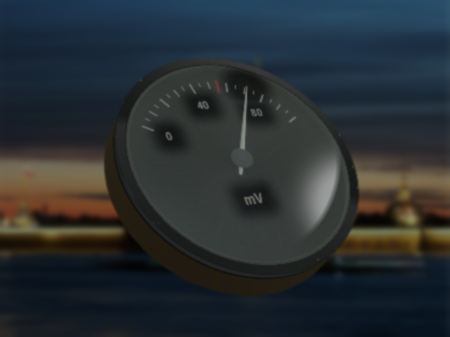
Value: 70 mV
